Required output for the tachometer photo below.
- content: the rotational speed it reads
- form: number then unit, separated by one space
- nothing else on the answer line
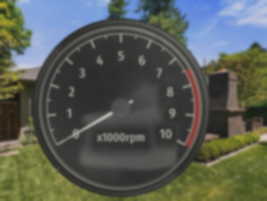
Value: 0 rpm
